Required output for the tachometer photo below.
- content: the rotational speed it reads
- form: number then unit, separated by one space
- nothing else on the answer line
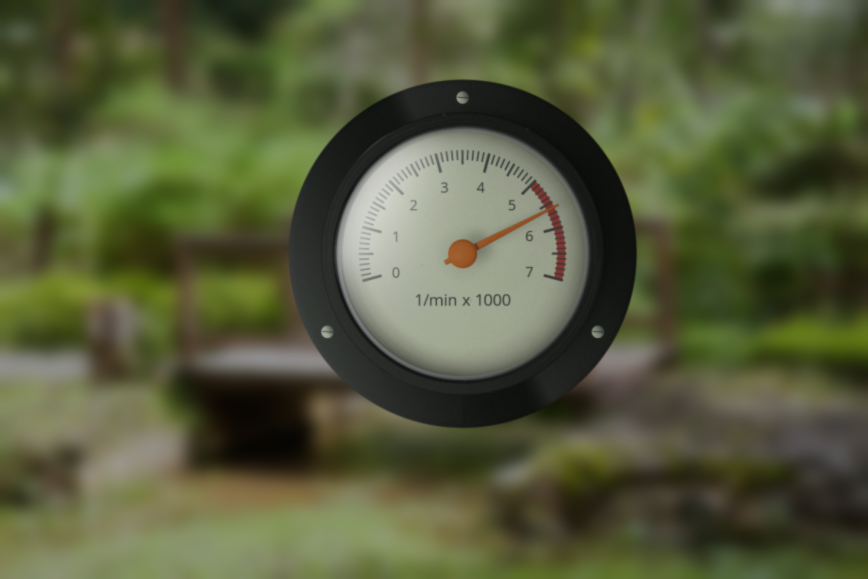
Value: 5600 rpm
